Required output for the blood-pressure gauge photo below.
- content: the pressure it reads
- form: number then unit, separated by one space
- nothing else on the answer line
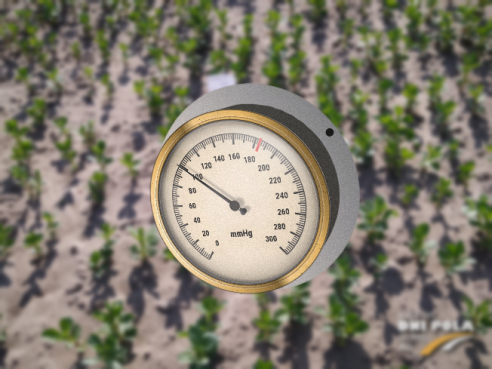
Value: 100 mmHg
